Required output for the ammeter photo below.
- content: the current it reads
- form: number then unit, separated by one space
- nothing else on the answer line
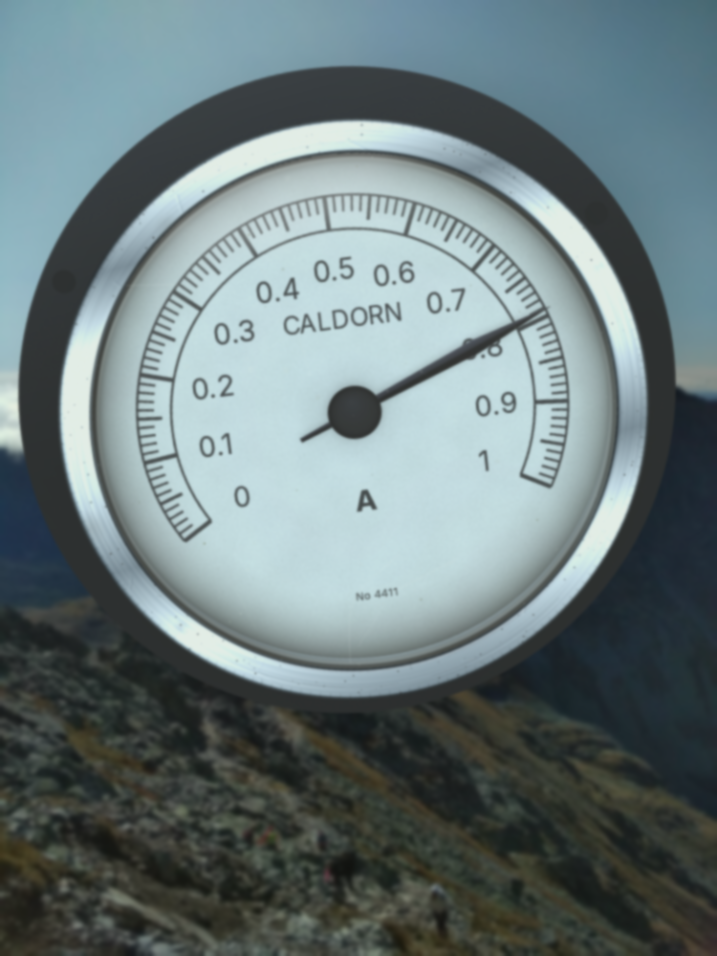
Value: 0.79 A
